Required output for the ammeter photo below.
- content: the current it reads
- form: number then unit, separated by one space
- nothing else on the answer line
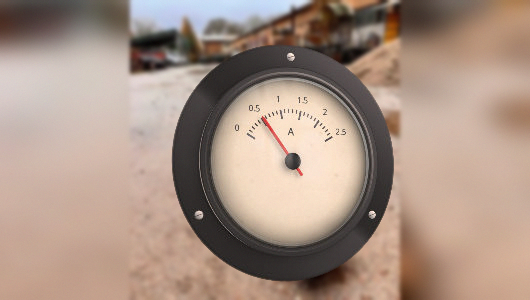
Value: 0.5 A
